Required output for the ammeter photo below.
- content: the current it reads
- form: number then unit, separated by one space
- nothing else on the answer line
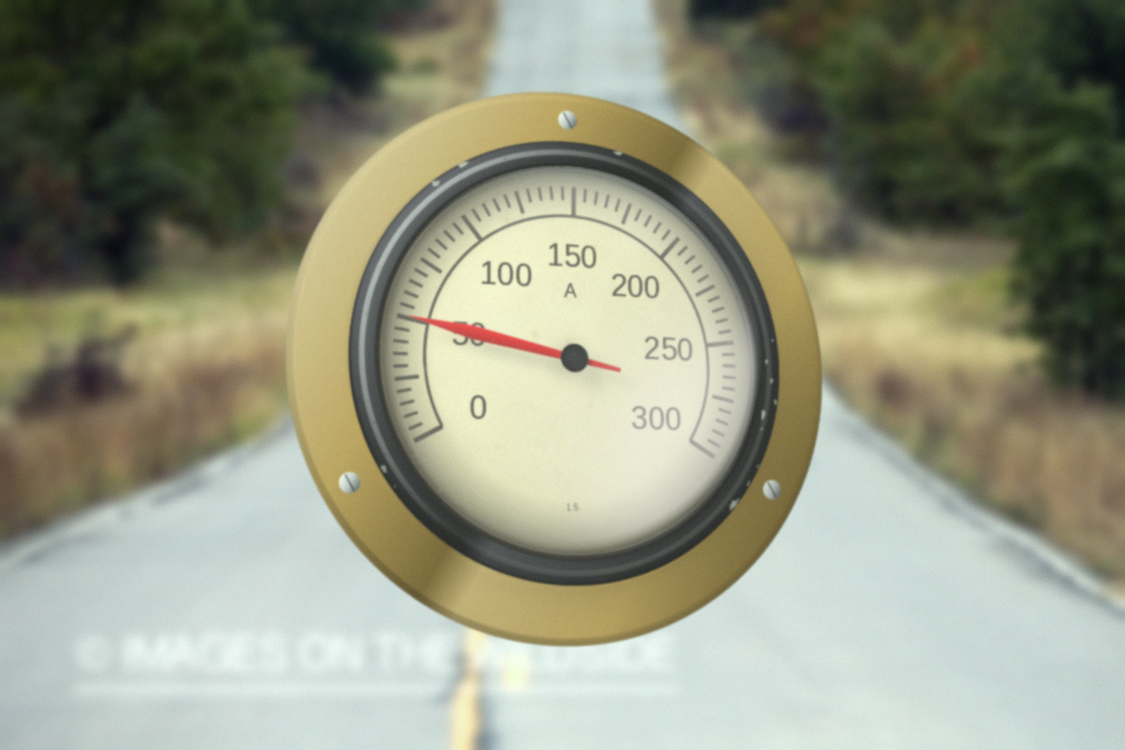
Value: 50 A
